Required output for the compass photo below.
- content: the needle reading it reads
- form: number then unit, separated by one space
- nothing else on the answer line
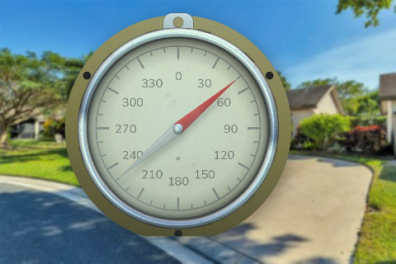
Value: 50 °
